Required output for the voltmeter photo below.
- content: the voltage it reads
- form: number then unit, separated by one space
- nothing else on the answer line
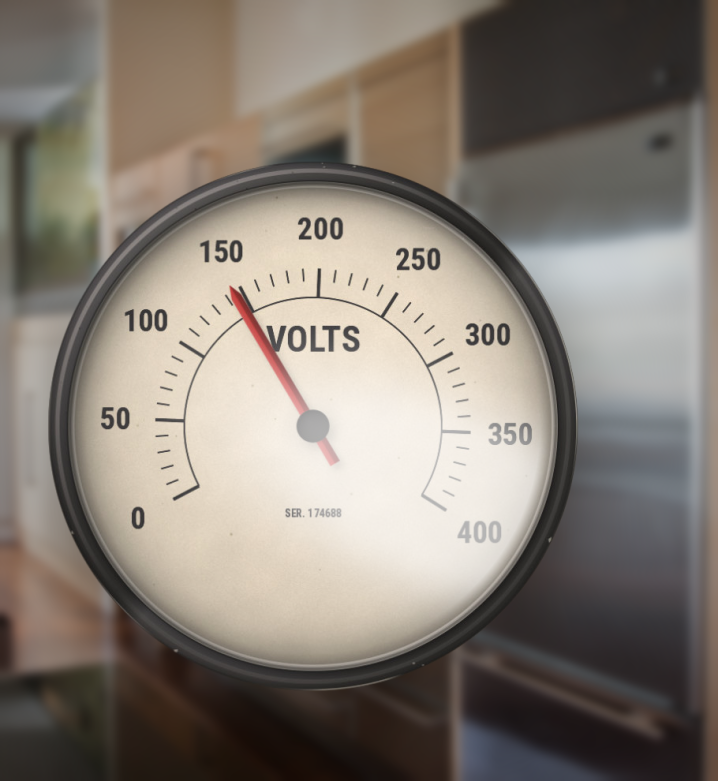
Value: 145 V
